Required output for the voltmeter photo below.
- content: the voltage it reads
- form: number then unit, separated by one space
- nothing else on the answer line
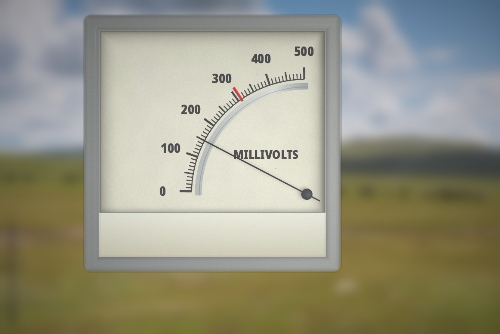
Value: 150 mV
